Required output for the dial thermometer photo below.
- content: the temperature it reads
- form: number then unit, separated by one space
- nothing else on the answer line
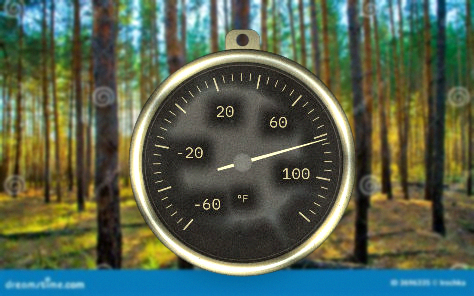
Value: 82 °F
